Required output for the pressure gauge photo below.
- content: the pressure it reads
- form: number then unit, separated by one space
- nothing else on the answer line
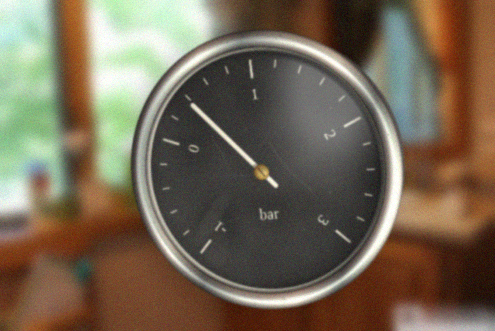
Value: 0.4 bar
